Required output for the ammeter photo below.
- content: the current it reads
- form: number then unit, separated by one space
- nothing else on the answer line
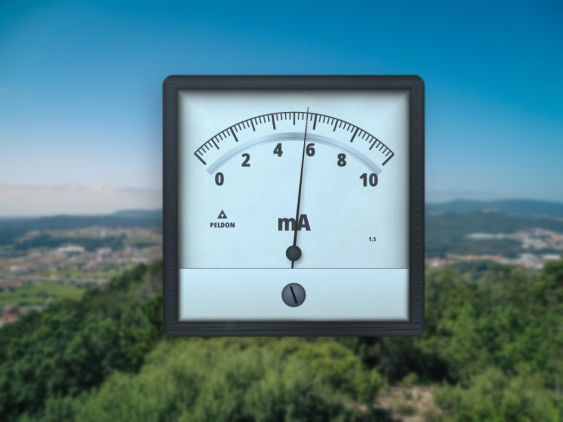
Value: 5.6 mA
